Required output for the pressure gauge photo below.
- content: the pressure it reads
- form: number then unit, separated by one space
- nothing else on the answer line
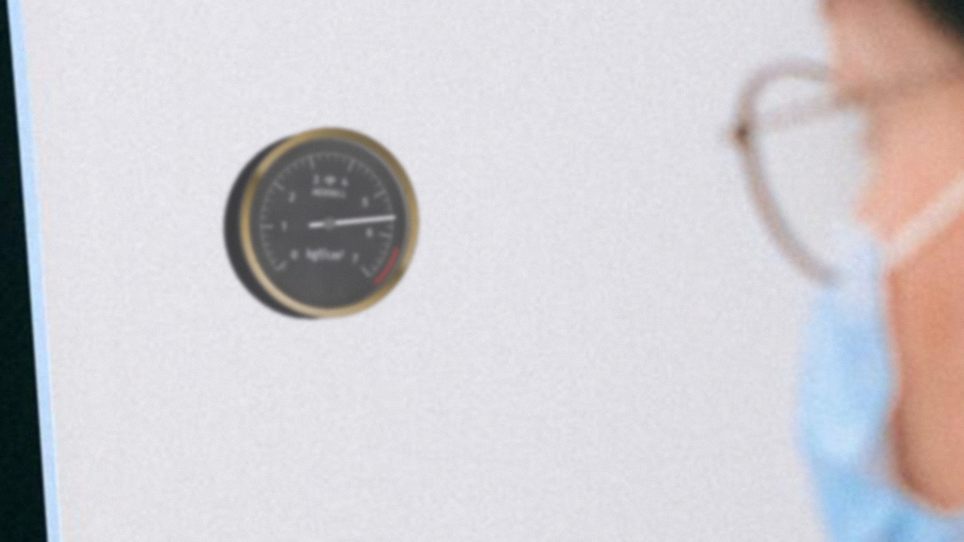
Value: 5.6 kg/cm²
